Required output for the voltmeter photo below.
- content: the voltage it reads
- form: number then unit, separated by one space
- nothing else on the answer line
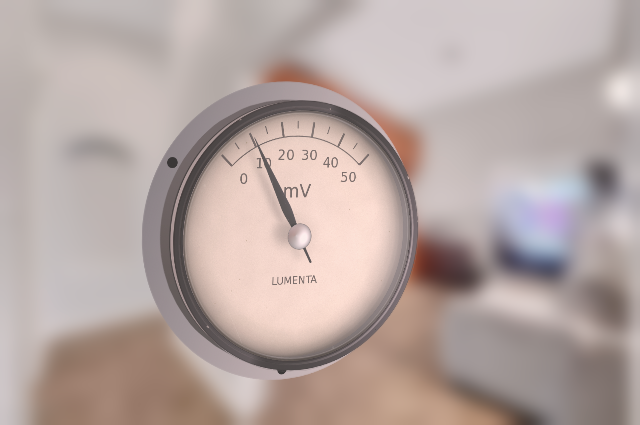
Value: 10 mV
